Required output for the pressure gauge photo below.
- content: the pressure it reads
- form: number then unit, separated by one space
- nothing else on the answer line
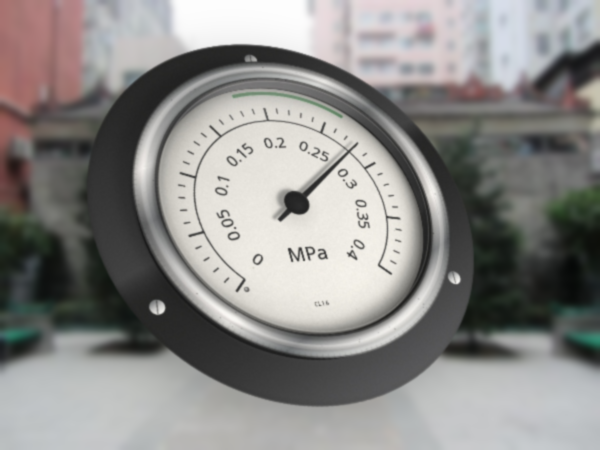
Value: 0.28 MPa
